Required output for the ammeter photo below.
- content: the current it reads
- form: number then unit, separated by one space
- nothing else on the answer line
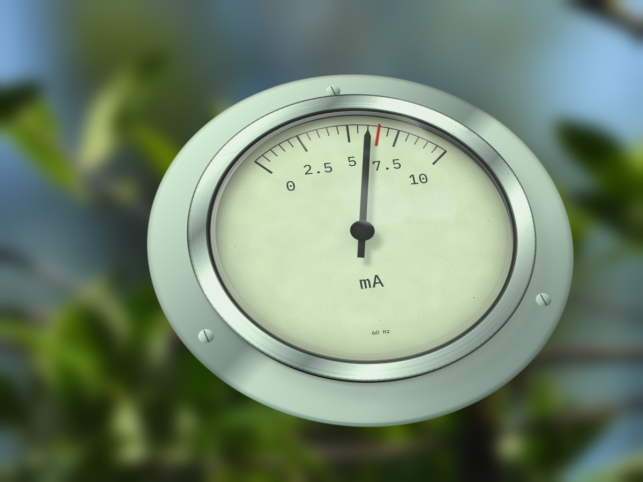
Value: 6 mA
